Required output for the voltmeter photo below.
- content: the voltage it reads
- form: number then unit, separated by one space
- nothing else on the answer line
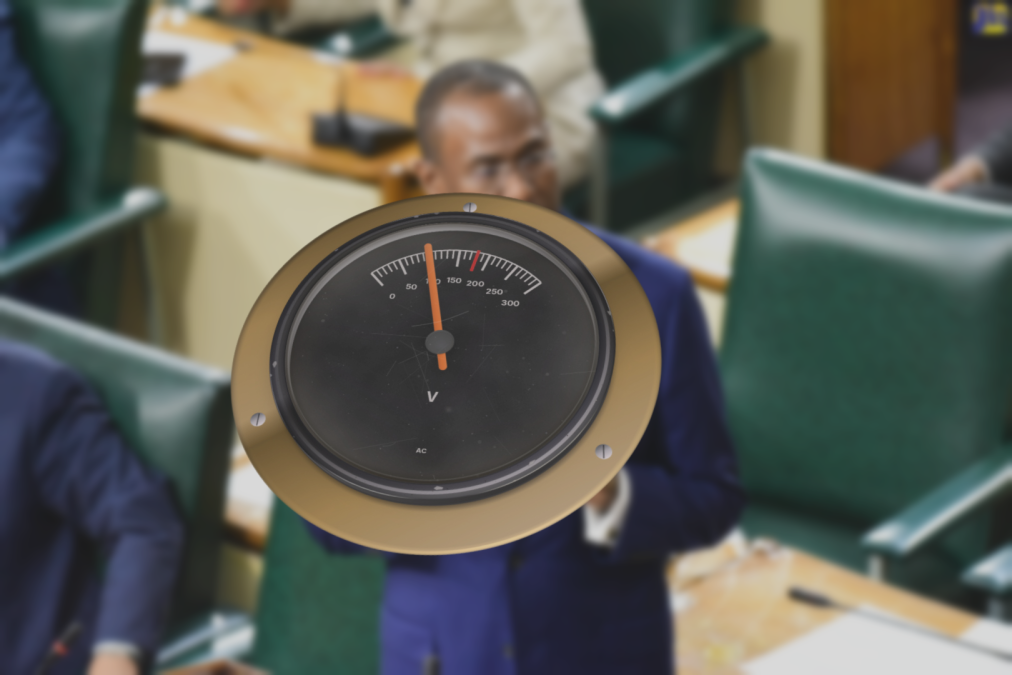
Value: 100 V
